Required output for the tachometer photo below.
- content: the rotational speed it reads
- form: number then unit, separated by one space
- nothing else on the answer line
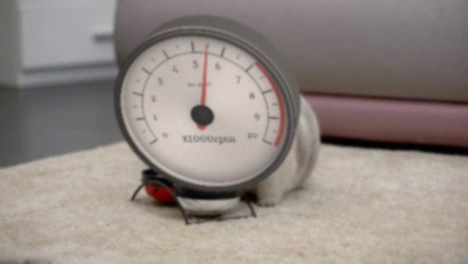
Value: 5500 rpm
